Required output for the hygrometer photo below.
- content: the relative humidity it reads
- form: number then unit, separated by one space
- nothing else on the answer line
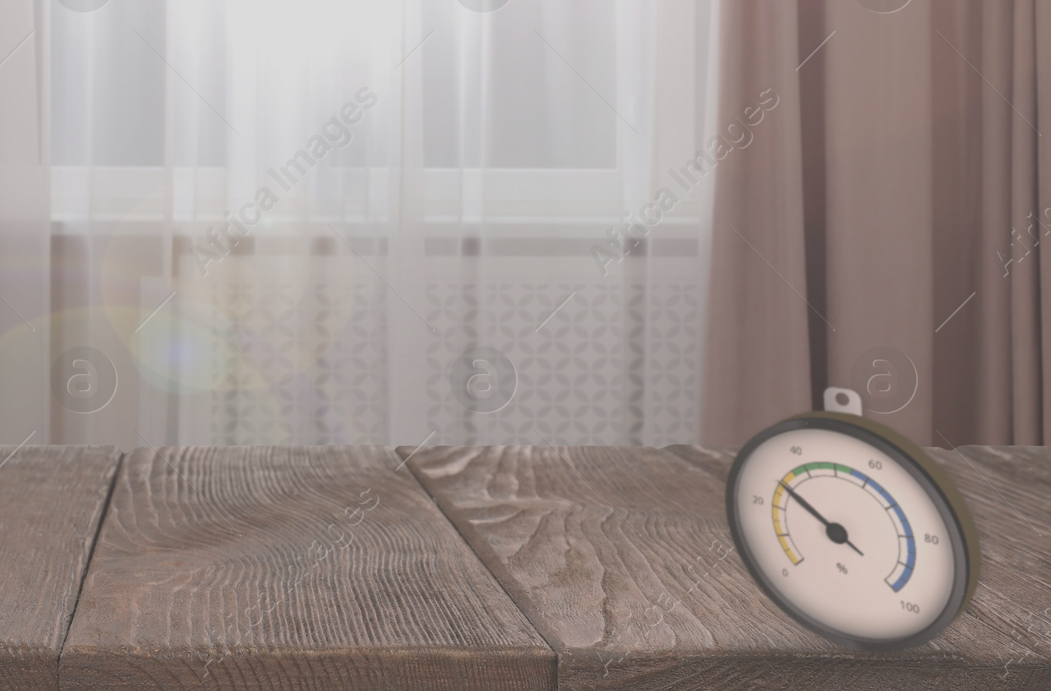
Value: 30 %
